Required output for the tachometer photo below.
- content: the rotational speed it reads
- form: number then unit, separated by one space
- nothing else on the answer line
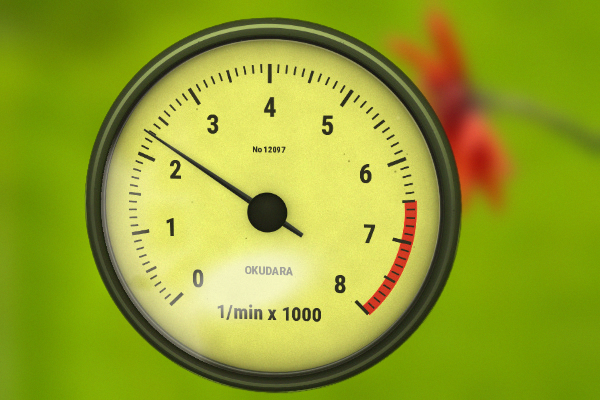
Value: 2300 rpm
